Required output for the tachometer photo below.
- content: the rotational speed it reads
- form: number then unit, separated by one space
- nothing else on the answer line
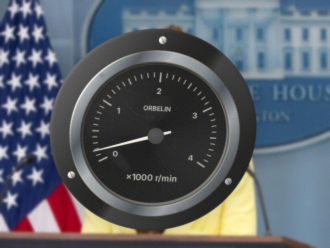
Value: 200 rpm
